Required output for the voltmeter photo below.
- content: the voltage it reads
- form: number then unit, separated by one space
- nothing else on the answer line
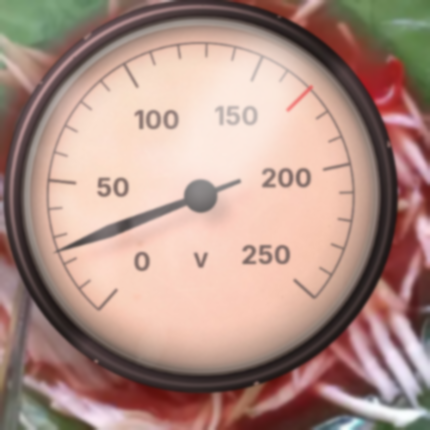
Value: 25 V
